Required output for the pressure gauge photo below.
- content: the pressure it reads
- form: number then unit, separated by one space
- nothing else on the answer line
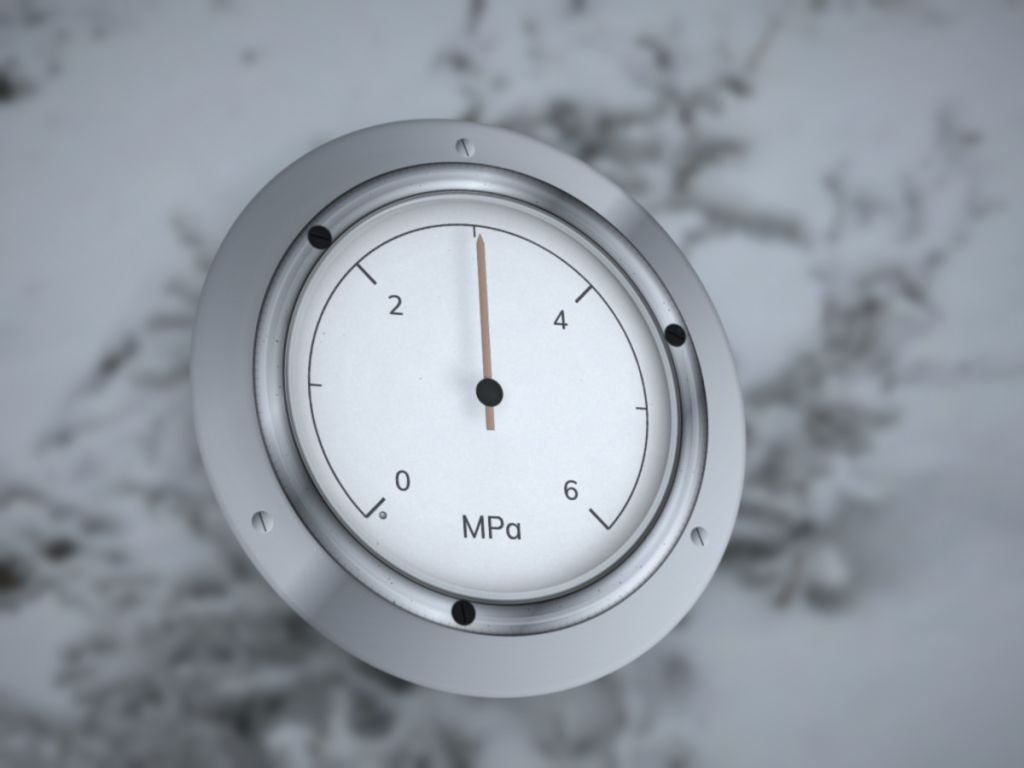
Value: 3 MPa
